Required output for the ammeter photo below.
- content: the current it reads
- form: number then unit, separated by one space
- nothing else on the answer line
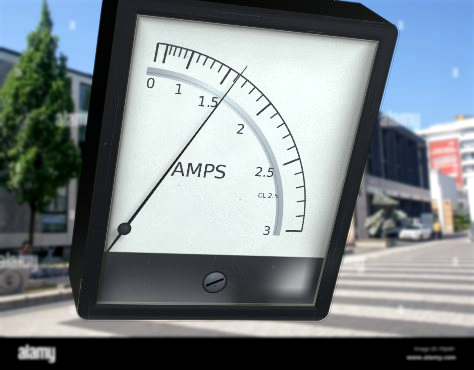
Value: 1.6 A
